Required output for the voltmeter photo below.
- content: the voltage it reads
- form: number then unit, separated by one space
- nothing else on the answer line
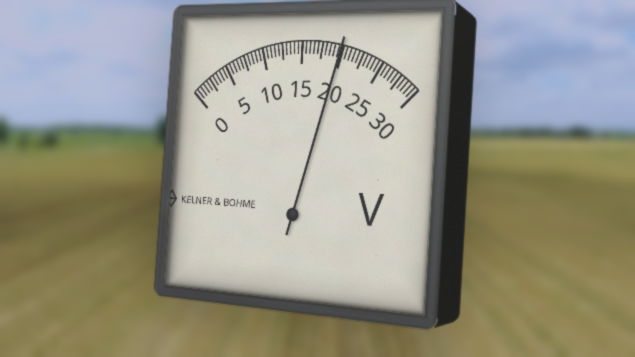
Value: 20 V
